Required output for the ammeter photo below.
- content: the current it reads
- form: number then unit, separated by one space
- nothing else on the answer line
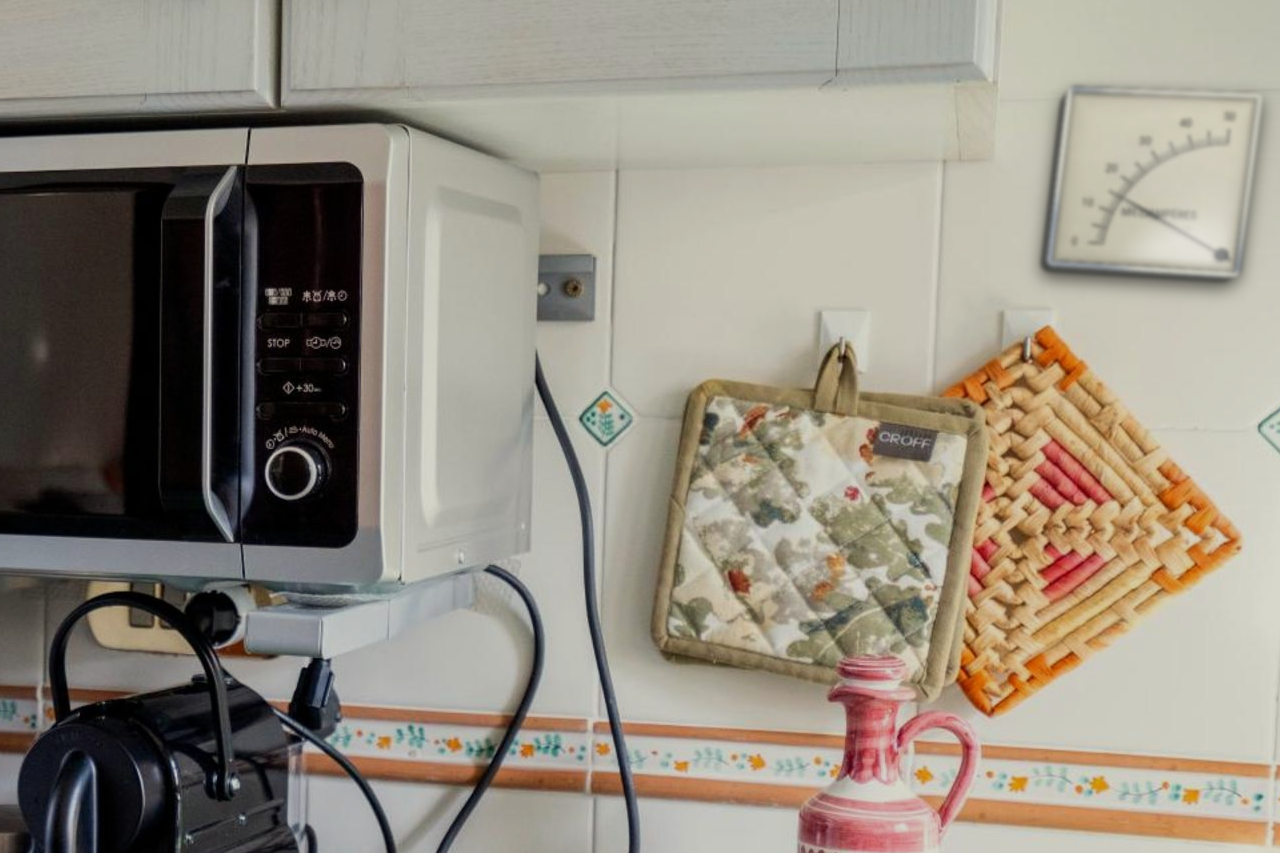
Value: 15 mA
